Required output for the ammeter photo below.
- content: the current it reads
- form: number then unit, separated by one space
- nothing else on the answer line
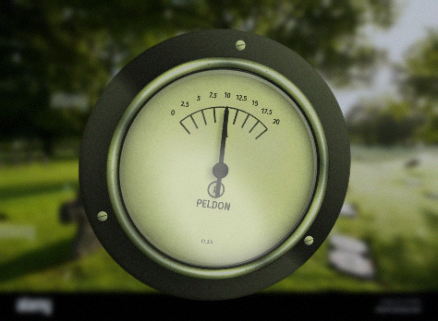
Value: 10 A
